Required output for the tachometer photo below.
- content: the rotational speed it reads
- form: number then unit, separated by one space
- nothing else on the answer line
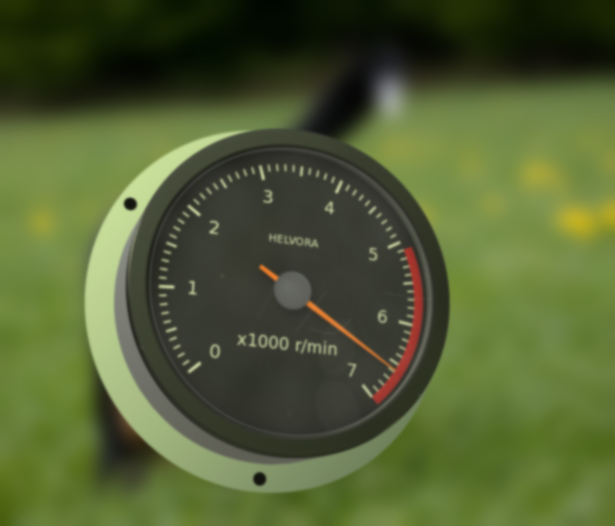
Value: 6600 rpm
